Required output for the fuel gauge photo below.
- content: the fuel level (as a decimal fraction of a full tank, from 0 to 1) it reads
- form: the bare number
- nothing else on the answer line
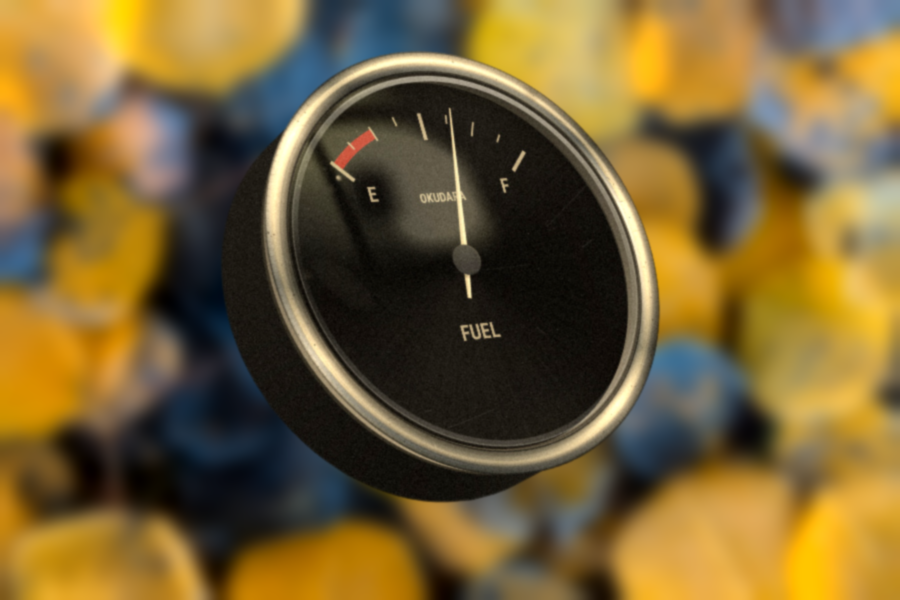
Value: 0.625
